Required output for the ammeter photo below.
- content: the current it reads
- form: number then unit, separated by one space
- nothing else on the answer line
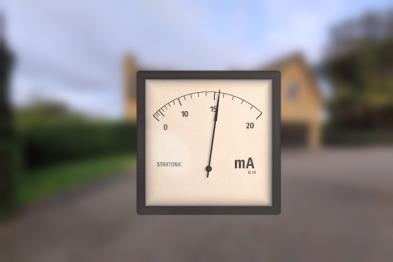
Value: 15.5 mA
